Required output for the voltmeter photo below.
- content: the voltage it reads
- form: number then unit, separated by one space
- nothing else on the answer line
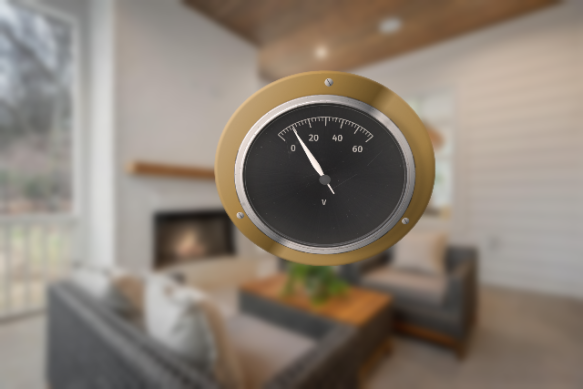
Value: 10 V
